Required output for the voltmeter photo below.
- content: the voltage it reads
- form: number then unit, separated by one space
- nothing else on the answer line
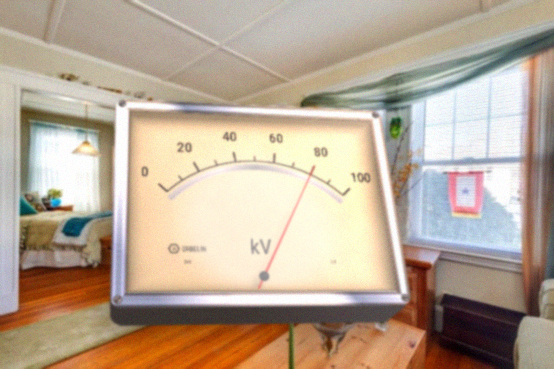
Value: 80 kV
